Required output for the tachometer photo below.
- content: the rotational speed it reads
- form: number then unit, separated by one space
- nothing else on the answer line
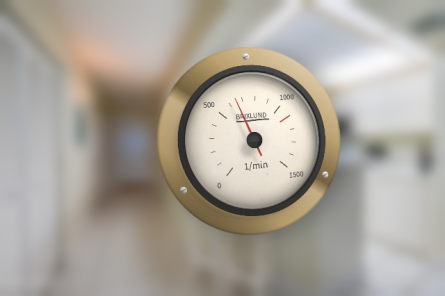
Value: 650 rpm
